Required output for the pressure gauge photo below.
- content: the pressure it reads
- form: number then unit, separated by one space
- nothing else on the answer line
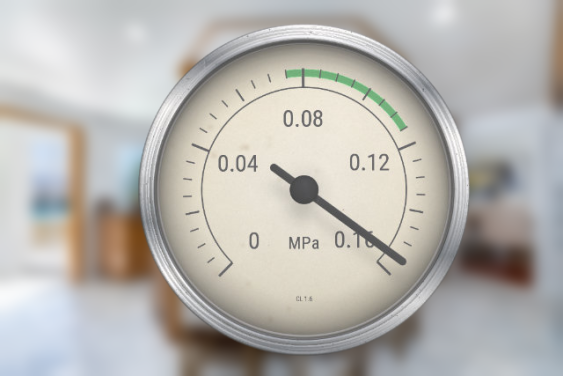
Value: 0.155 MPa
